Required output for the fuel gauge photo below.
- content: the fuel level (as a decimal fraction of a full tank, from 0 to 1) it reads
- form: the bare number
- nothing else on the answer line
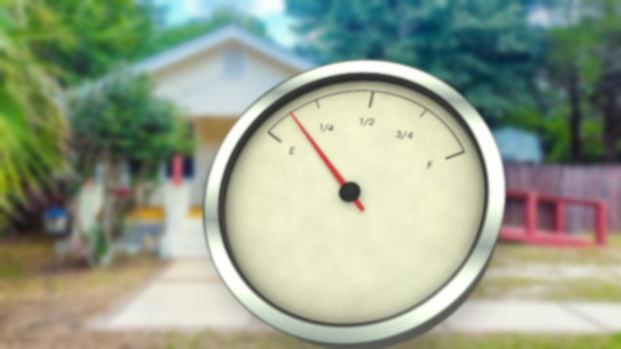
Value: 0.125
